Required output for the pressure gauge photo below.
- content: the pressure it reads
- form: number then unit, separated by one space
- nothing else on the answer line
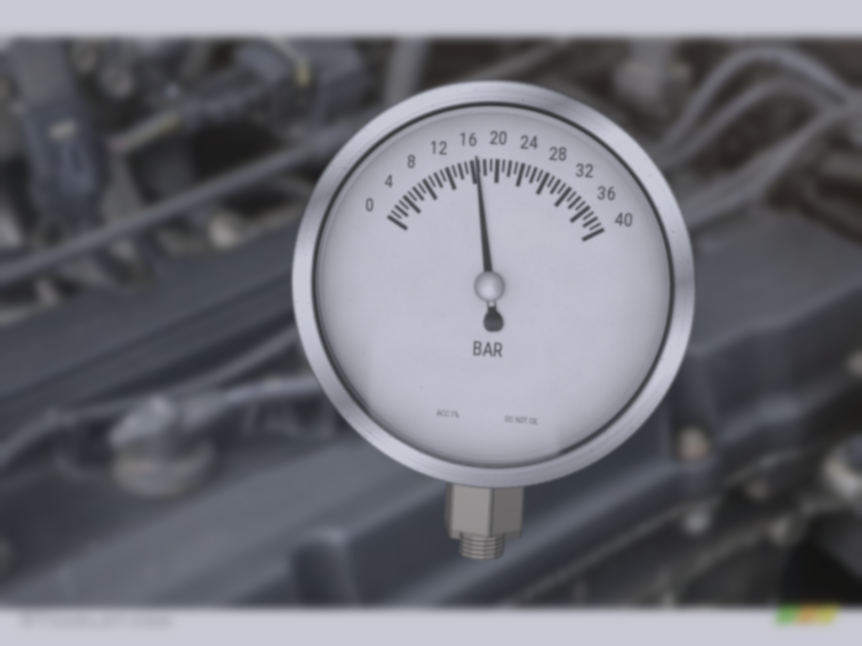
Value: 17 bar
